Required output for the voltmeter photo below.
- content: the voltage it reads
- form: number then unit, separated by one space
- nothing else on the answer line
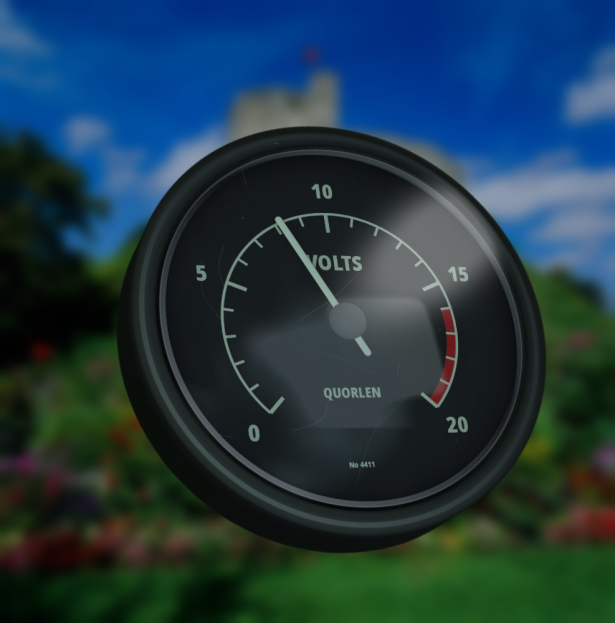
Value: 8 V
